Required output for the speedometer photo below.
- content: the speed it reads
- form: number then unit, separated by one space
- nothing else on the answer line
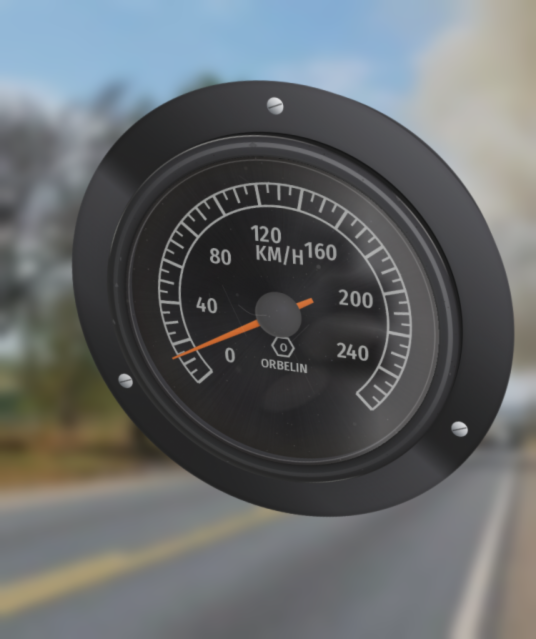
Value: 15 km/h
